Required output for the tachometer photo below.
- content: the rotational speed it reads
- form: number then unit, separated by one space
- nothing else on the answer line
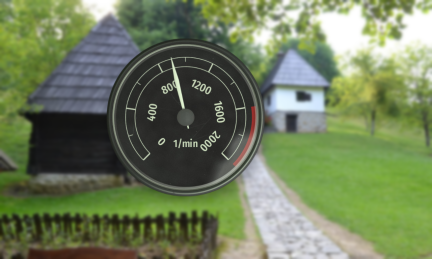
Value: 900 rpm
